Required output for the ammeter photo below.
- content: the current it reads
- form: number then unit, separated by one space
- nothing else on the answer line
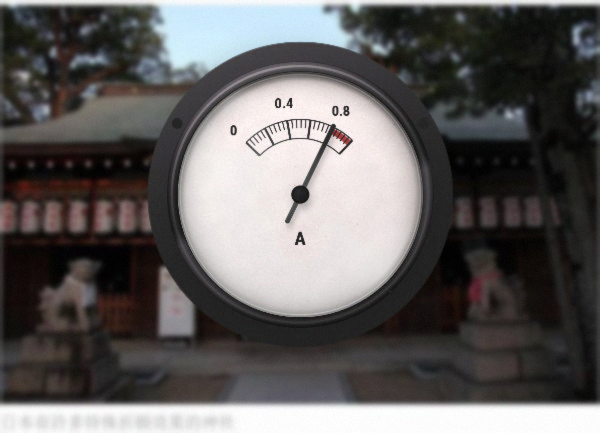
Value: 0.8 A
